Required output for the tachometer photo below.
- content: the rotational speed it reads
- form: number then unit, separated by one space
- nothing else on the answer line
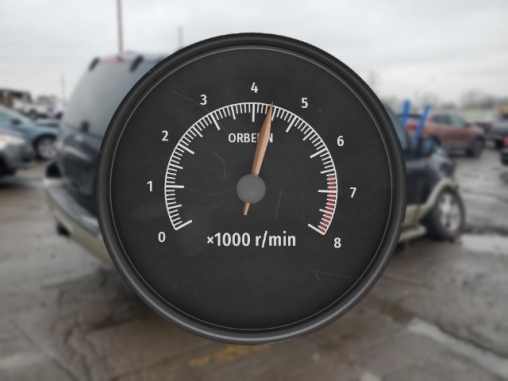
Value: 4400 rpm
